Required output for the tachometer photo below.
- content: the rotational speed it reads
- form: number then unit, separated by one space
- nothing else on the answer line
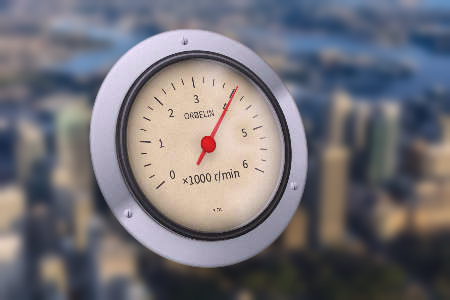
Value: 4000 rpm
